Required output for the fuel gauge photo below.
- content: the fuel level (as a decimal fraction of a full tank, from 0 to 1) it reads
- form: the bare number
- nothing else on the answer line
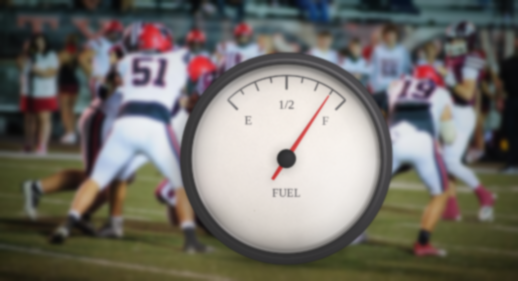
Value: 0.875
